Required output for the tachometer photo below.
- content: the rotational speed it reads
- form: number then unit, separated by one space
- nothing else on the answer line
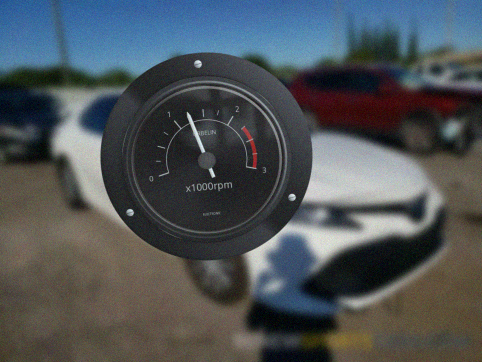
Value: 1250 rpm
